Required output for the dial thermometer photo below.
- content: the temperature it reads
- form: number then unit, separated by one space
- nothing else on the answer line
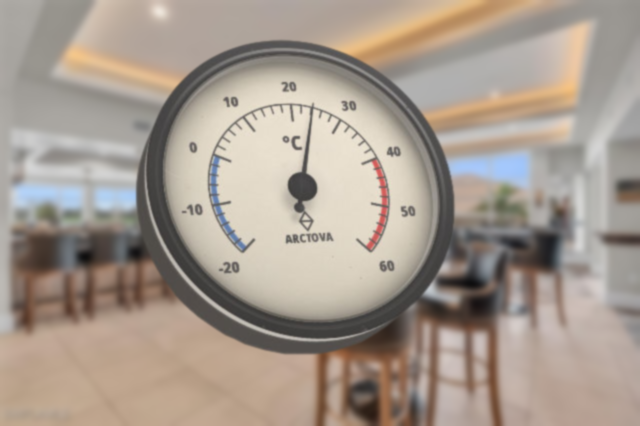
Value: 24 °C
